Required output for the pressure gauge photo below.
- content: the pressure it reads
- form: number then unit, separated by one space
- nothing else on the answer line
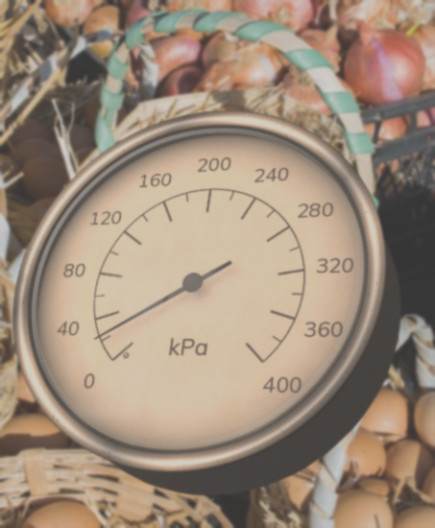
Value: 20 kPa
